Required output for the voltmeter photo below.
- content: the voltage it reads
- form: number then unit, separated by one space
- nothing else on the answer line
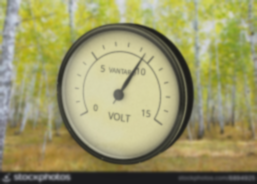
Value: 9.5 V
